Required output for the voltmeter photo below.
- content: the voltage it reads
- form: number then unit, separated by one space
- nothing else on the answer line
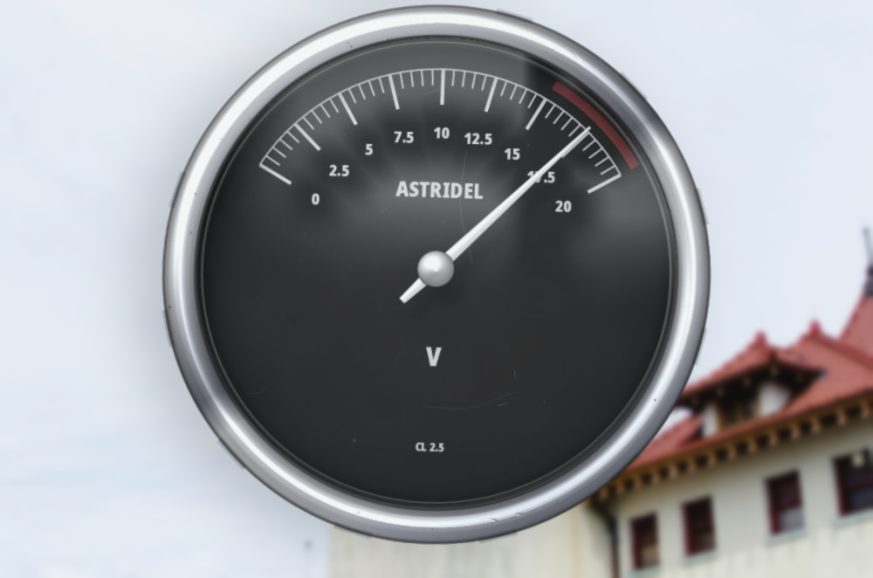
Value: 17.5 V
